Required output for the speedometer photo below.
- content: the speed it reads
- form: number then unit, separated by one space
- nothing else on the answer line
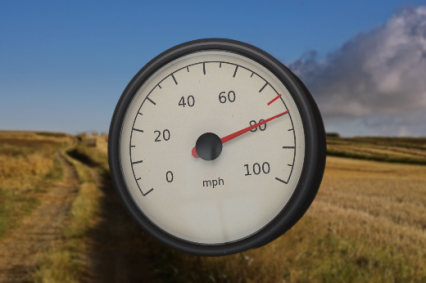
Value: 80 mph
